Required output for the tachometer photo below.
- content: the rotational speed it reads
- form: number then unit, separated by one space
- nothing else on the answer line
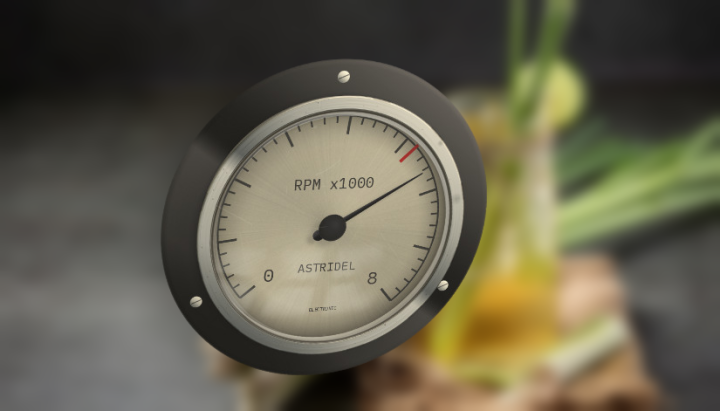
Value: 5600 rpm
